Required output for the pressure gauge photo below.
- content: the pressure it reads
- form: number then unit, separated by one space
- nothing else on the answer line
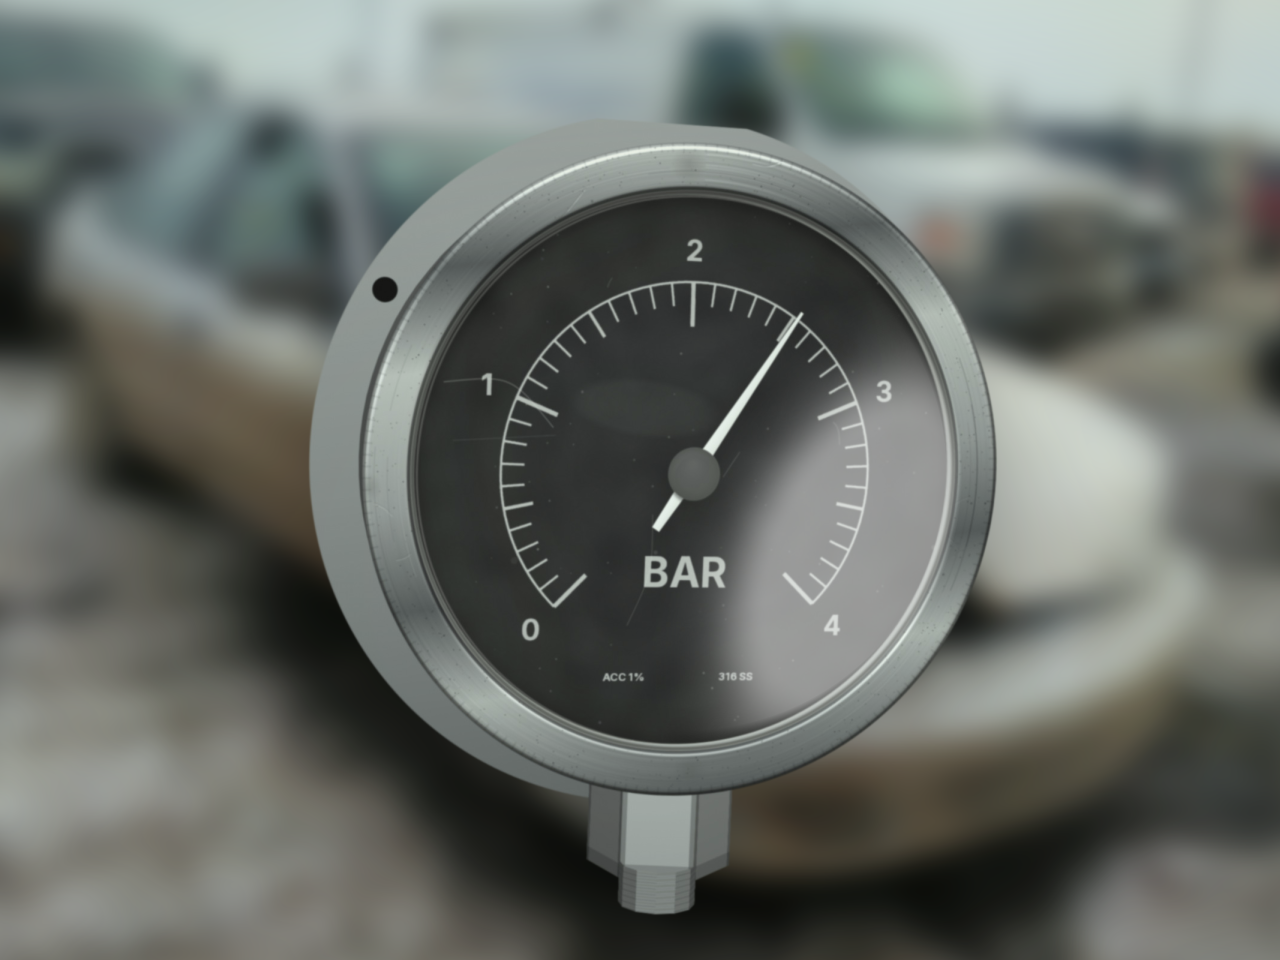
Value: 2.5 bar
